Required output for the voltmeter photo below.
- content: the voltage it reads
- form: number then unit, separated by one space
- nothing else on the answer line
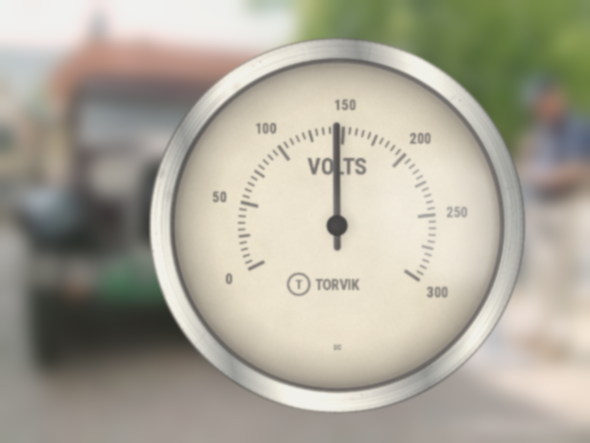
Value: 145 V
